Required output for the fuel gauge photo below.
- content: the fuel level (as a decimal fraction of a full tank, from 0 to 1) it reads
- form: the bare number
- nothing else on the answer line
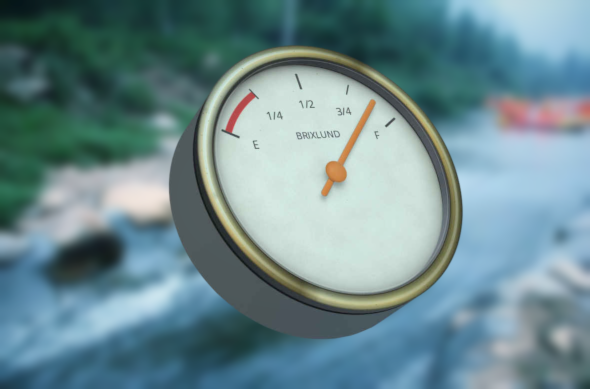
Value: 0.875
